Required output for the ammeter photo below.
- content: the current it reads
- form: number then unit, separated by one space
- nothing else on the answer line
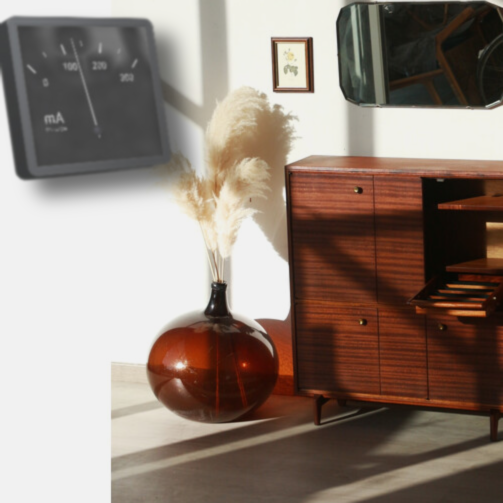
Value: 125 mA
